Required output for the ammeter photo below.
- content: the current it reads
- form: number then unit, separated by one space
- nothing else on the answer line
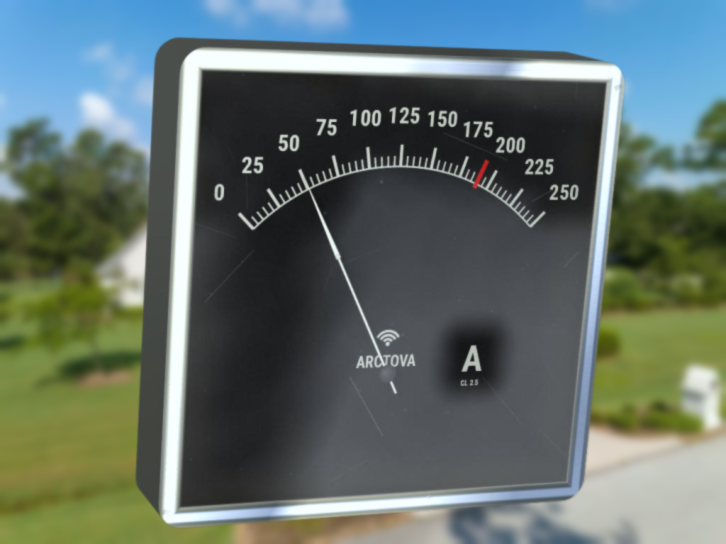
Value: 50 A
